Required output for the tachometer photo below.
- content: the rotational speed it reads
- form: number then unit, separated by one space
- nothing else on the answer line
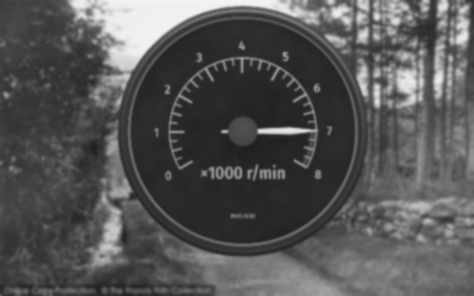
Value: 7000 rpm
